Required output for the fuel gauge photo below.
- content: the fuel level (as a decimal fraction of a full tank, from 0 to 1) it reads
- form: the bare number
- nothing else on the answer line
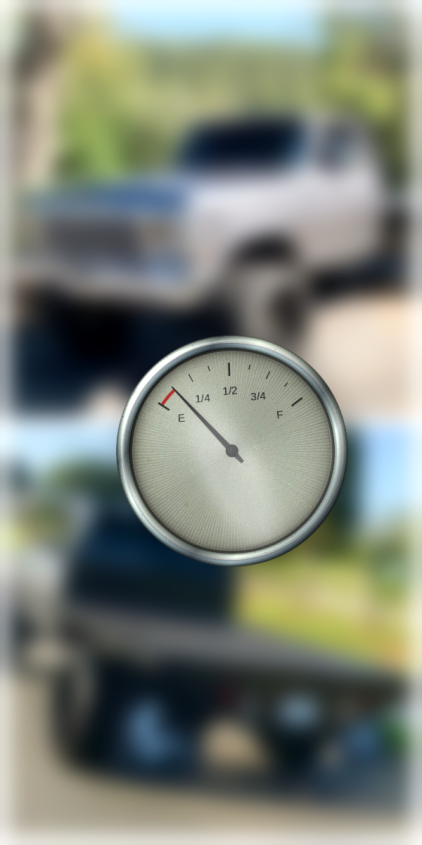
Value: 0.125
